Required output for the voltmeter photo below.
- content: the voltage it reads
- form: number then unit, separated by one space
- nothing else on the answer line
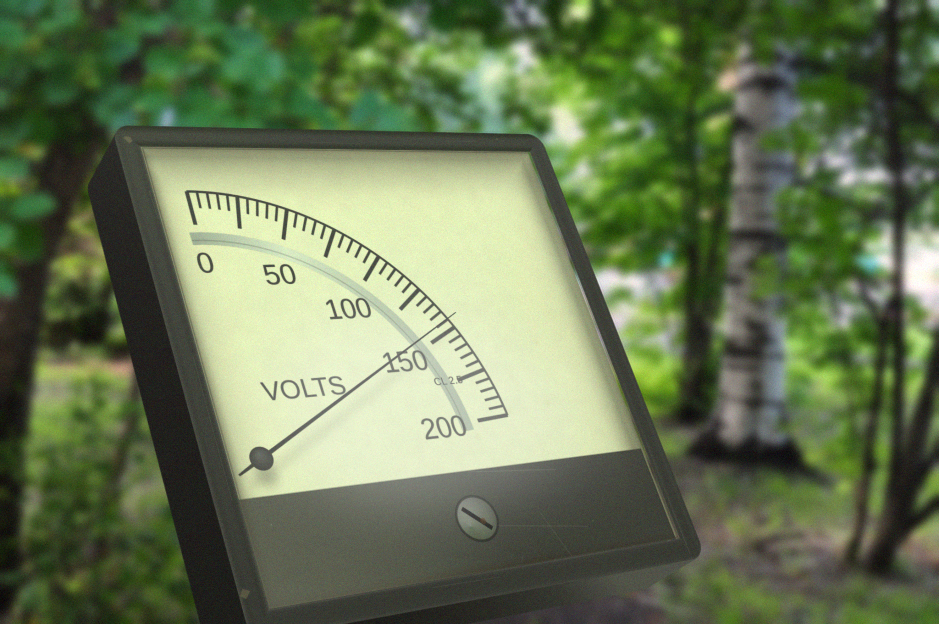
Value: 145 V
